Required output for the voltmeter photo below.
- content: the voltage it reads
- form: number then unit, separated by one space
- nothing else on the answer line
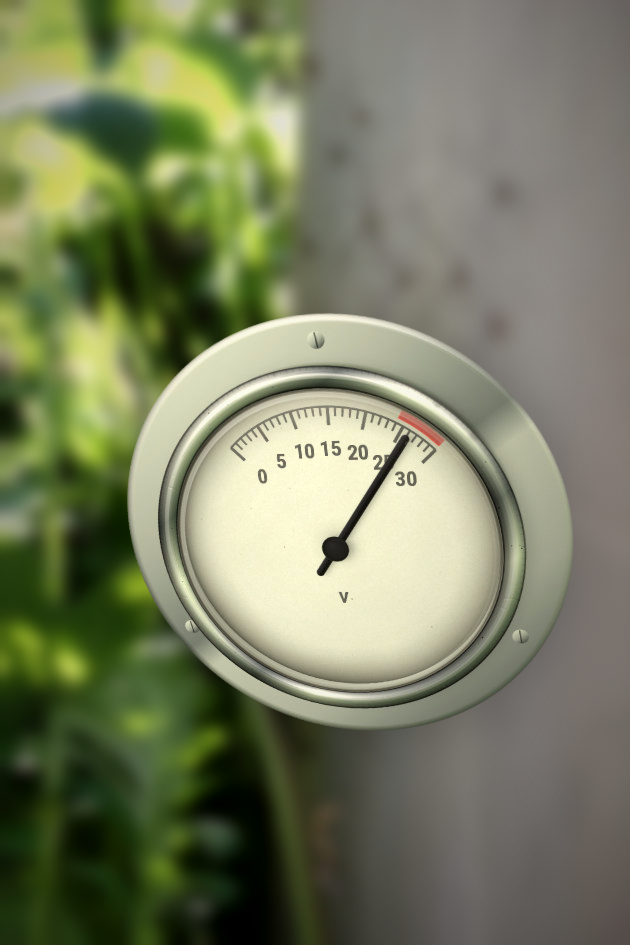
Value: 26 V
